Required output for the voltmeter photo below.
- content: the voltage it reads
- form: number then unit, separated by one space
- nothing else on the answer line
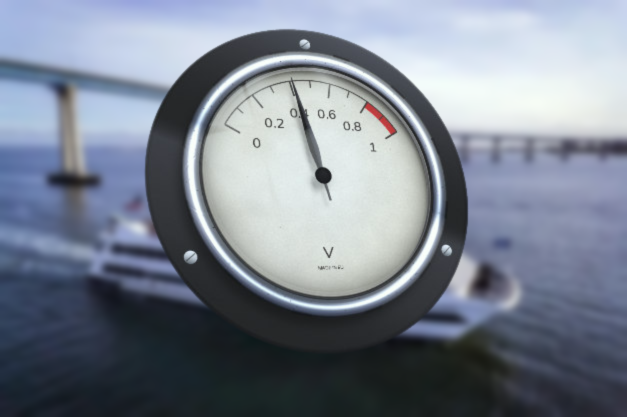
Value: 0.4 V
